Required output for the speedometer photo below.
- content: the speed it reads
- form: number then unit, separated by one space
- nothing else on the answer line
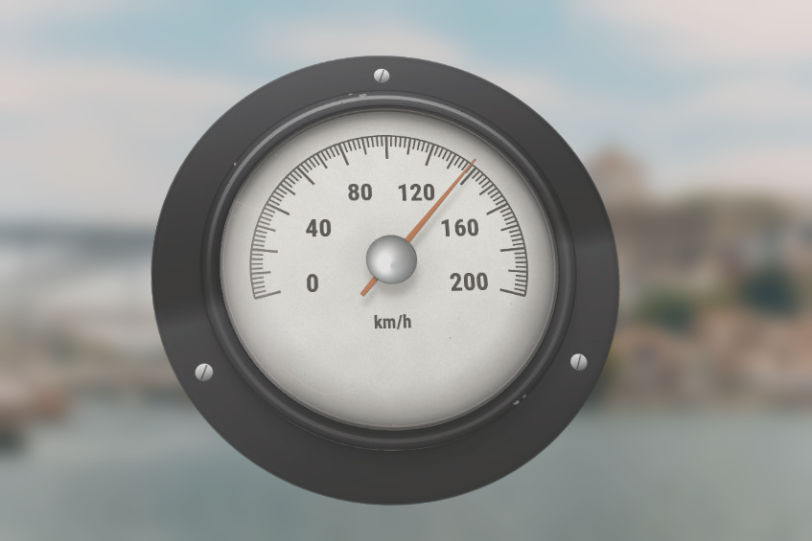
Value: 138 km/h
